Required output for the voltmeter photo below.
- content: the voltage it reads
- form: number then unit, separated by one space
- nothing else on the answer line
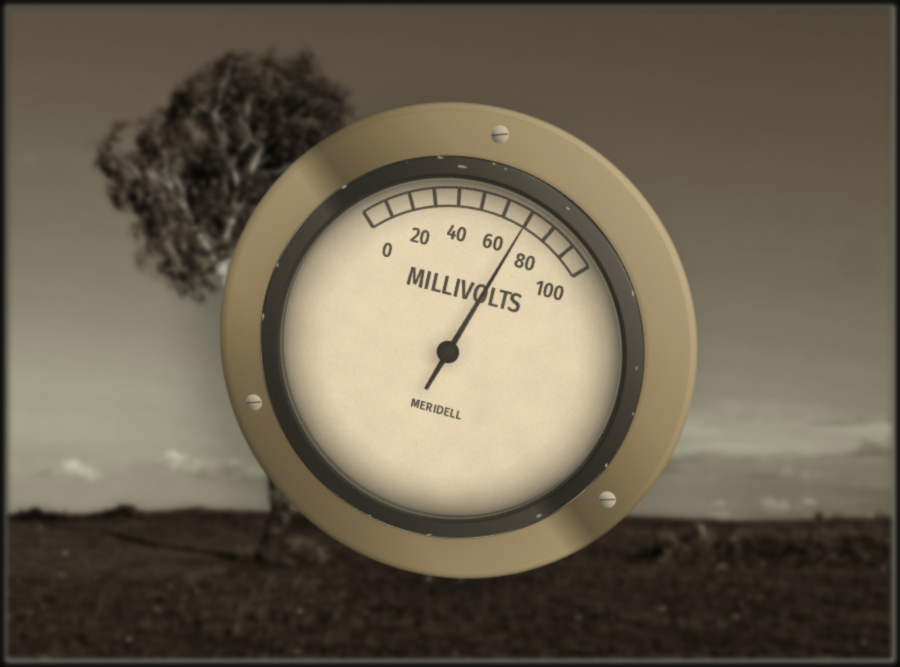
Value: 70 mV
